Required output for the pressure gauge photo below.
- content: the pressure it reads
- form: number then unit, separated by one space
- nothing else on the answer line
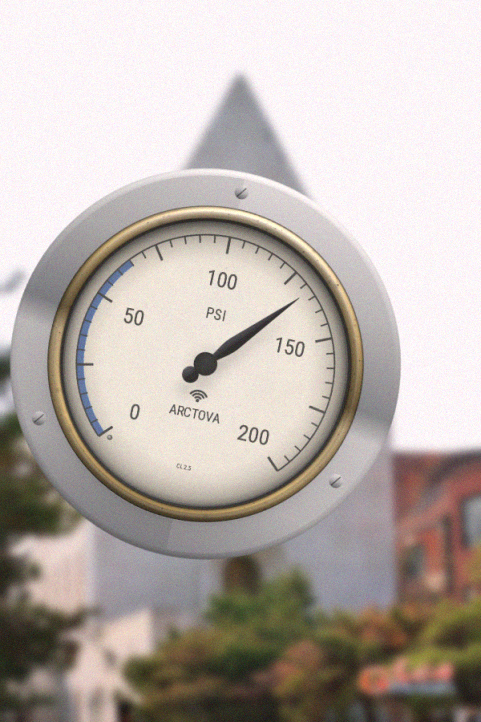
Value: 132.5 psi
